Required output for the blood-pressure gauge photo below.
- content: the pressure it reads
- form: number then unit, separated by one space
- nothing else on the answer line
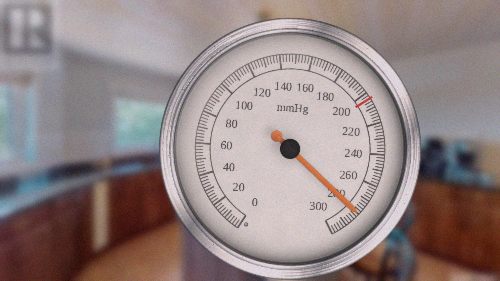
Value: 280 mmHg
